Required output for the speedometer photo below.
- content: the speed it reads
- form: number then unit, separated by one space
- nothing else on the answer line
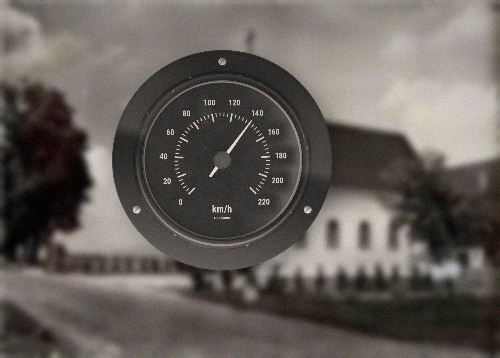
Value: 140 km/h
